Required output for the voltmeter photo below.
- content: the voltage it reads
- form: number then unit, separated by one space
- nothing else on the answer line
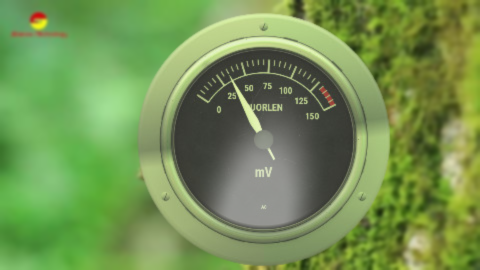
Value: 35 mV
